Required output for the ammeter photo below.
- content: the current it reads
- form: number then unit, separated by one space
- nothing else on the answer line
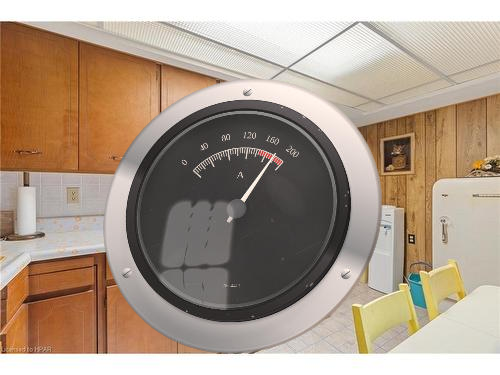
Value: 180 A
